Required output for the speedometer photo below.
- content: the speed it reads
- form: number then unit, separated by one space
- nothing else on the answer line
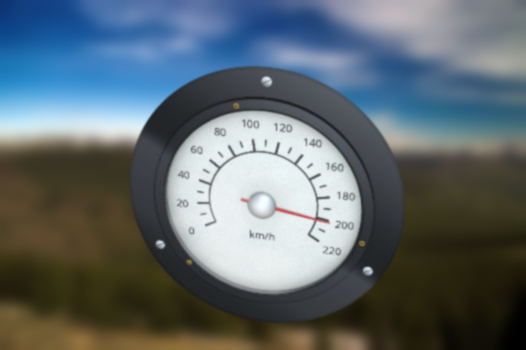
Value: 200 km/h
